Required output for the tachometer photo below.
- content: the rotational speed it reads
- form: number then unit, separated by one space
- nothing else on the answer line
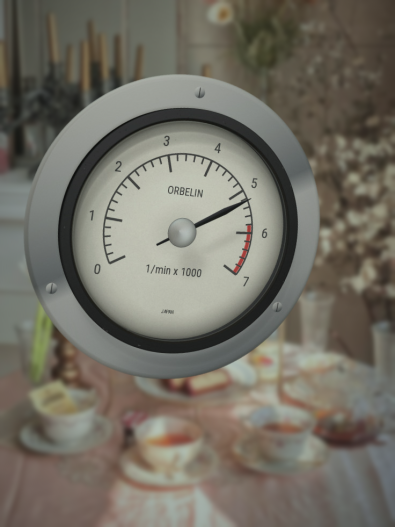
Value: 5200 rpm
